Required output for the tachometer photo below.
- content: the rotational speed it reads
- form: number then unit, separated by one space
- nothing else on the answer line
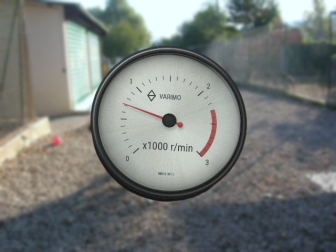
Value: 700 rpm
